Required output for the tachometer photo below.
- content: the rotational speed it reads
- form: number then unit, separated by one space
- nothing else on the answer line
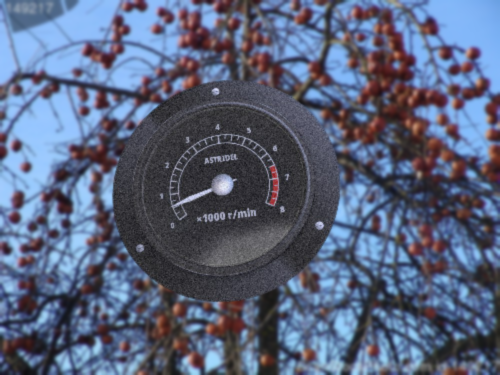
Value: 500 rpm
